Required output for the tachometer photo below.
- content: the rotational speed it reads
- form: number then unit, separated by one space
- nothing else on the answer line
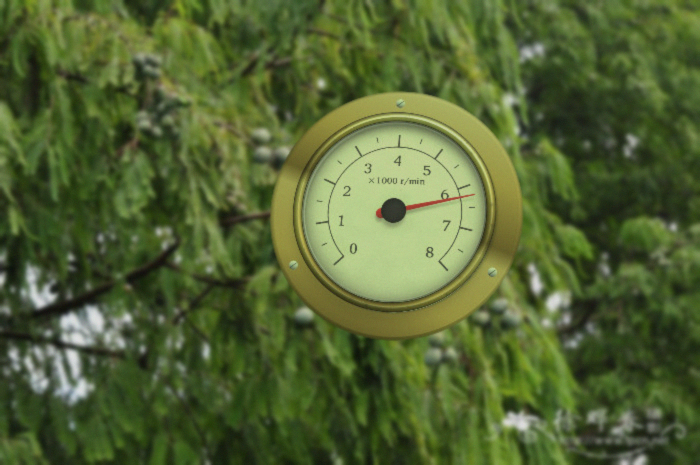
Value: 6250 rpm
